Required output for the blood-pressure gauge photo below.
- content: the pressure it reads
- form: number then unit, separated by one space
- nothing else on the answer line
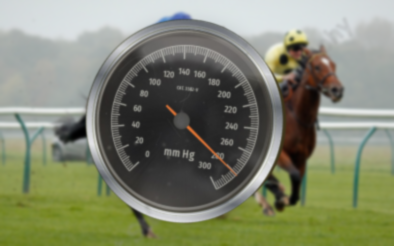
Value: 280 mmHg
